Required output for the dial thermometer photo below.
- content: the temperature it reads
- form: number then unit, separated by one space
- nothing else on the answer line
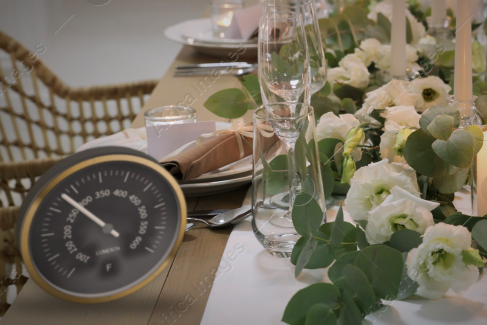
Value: 280 °F
